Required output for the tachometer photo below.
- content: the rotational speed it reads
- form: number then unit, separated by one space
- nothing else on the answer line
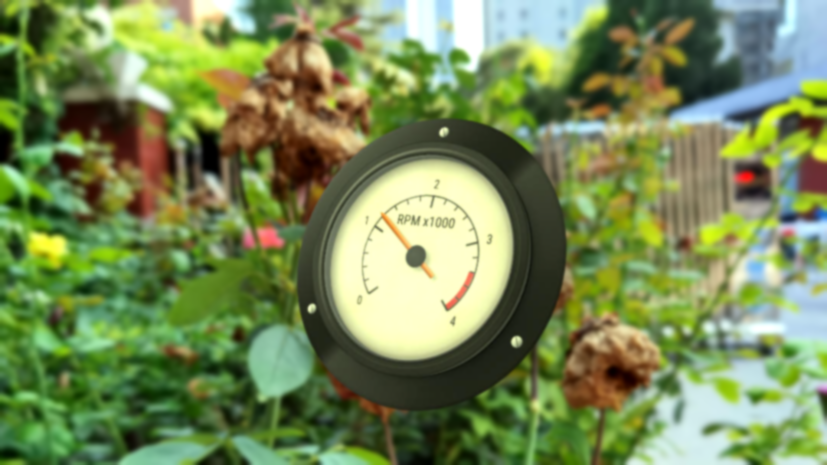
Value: 1200 rpm
